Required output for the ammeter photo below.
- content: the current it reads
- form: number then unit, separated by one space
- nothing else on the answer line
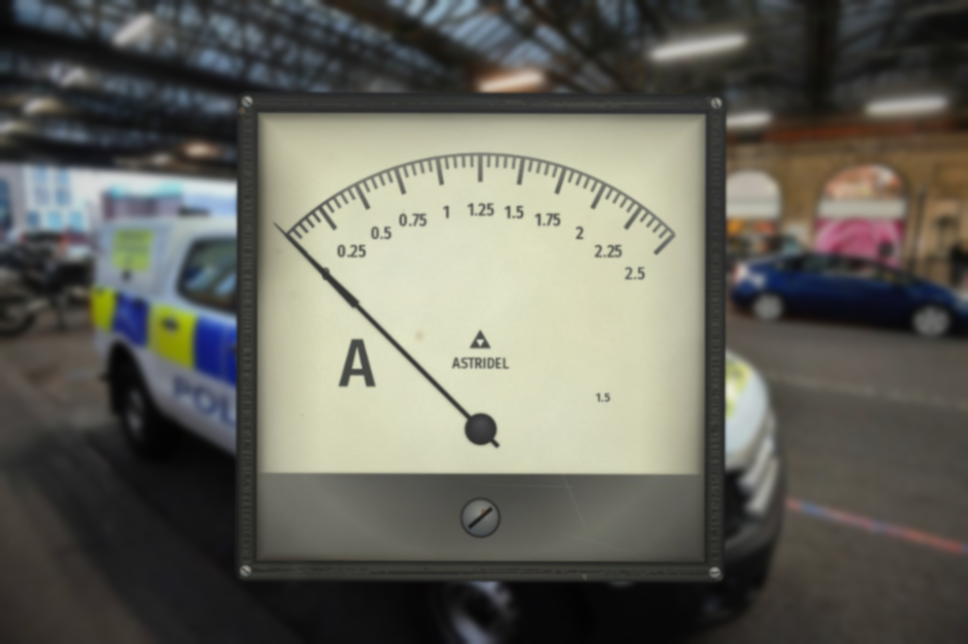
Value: 0 A
